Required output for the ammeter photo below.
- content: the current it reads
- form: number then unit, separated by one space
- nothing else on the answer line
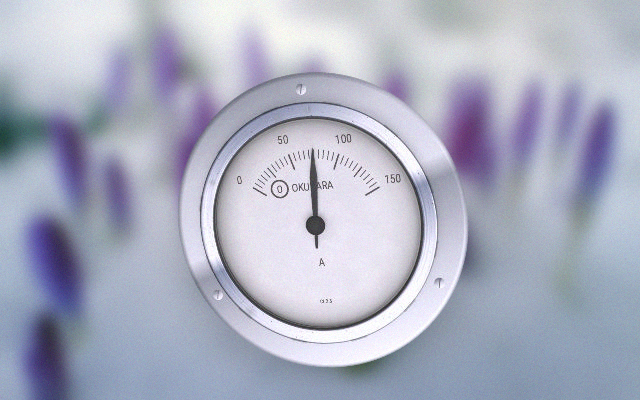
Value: 75 A
